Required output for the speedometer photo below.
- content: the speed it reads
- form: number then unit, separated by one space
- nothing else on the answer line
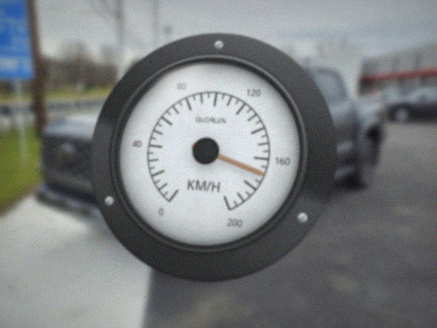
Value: 170 km/h
